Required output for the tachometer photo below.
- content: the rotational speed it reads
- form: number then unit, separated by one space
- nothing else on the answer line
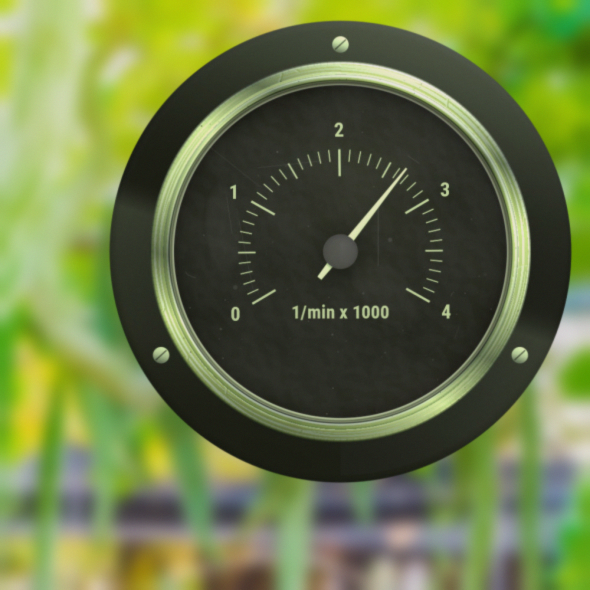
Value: 2650 rpm
